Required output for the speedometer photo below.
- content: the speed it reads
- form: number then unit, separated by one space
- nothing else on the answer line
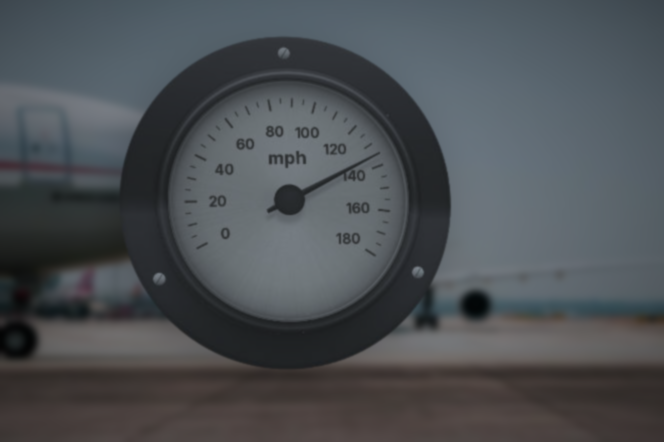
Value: 135 mph
